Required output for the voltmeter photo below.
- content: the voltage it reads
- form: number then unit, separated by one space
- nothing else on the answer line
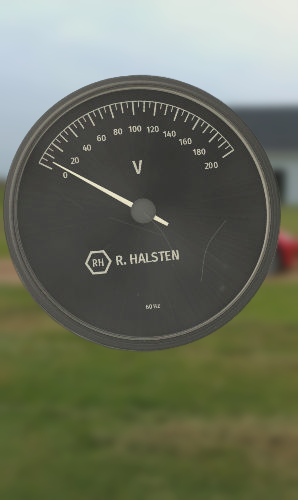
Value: 5 V
